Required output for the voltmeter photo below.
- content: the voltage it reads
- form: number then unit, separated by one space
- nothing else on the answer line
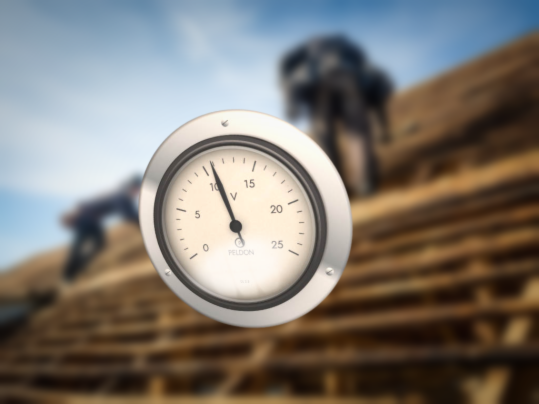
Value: 11 V
